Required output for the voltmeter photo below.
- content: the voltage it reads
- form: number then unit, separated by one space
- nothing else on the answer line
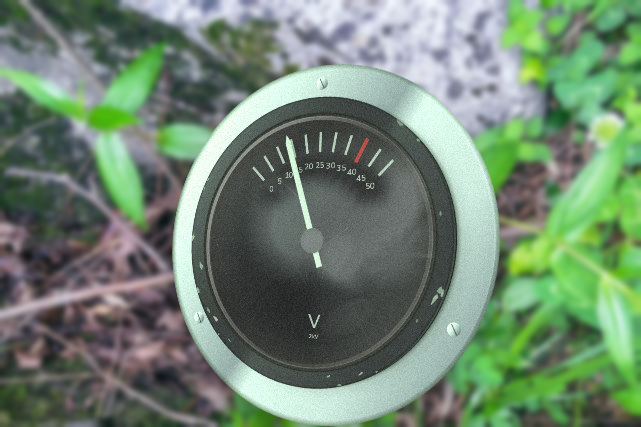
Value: 15 V
